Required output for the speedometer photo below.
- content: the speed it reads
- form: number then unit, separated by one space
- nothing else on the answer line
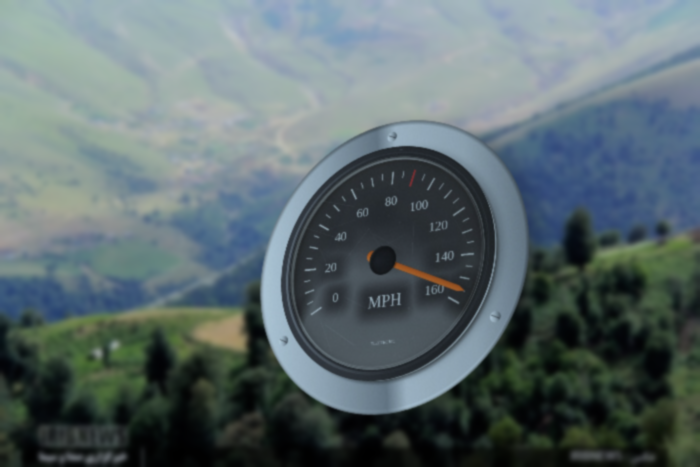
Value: 155 mph
